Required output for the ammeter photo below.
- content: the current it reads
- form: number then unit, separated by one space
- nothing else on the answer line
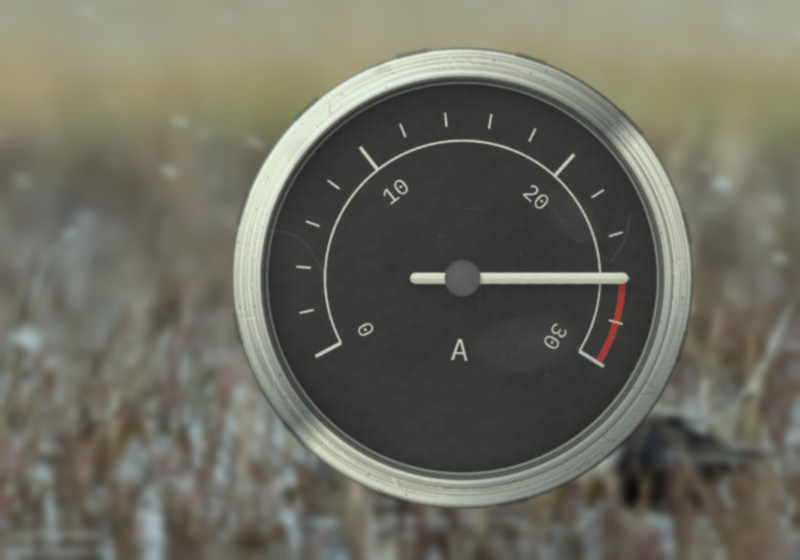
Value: 26 A
